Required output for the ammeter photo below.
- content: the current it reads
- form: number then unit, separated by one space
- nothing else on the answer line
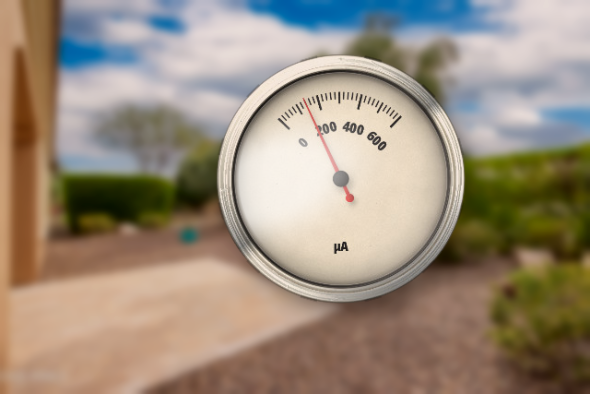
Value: 140 µA
